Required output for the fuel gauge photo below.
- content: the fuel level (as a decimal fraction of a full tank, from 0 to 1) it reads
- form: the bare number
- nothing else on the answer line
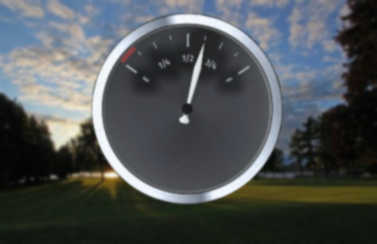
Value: 0.625
